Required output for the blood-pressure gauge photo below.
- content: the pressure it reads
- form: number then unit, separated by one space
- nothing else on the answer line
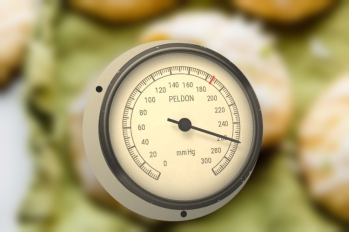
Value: 260 mmHg
